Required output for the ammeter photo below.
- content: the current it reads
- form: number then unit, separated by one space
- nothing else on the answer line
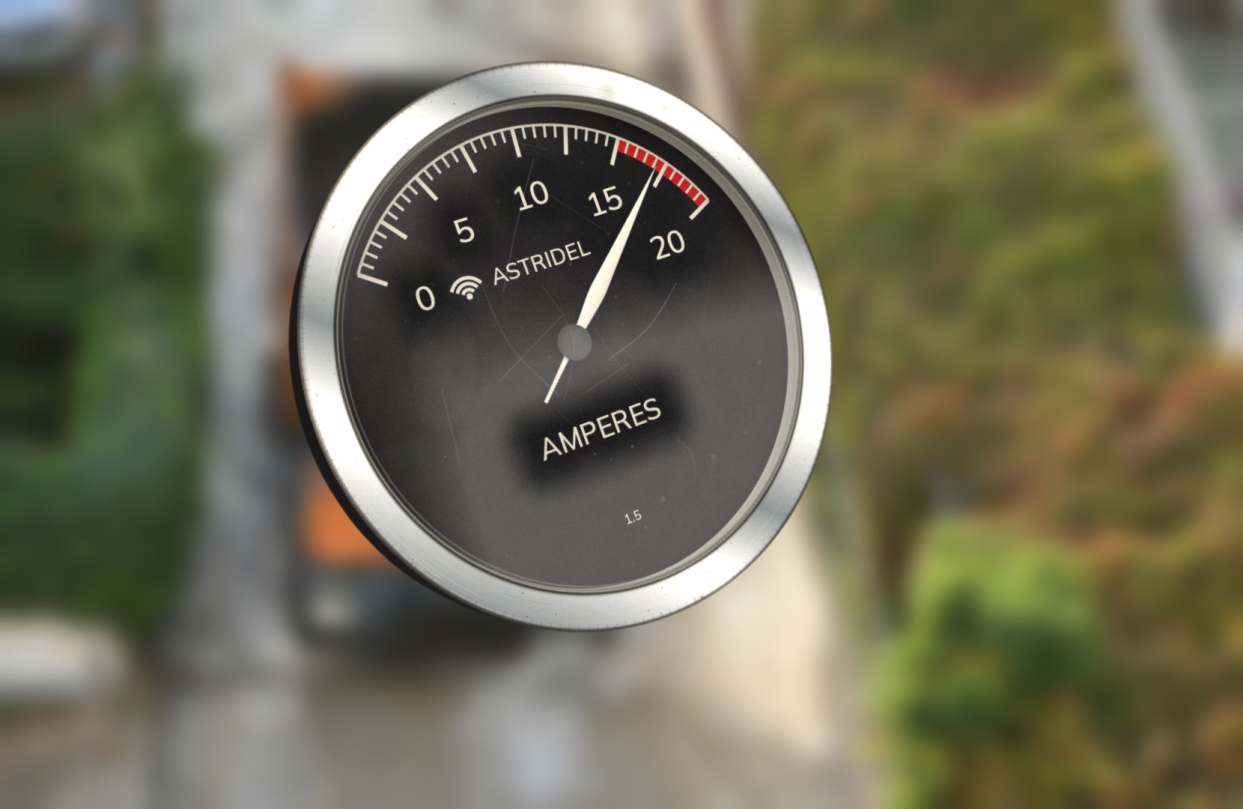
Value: 17 A
